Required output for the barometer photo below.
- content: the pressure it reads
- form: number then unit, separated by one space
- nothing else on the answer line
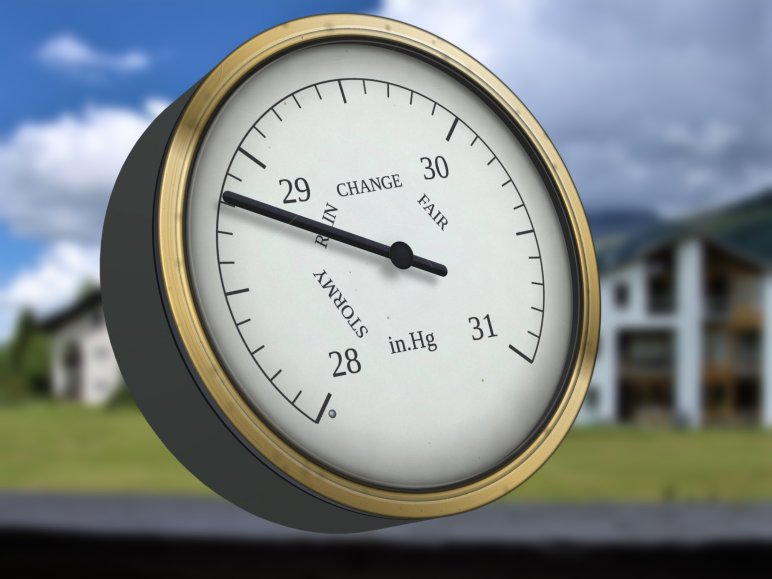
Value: 28.8 inHg
